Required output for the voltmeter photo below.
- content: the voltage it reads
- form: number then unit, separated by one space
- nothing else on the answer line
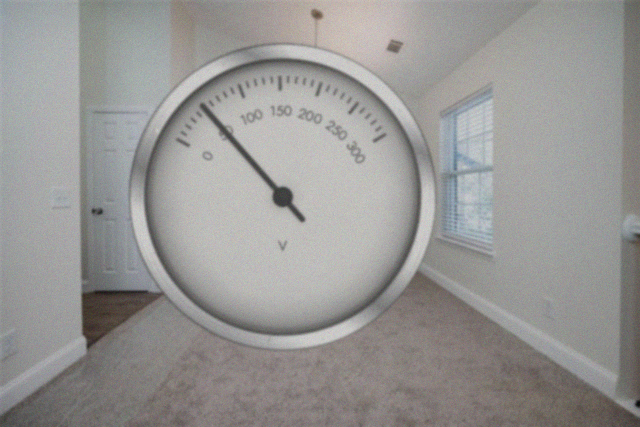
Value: 50 V
